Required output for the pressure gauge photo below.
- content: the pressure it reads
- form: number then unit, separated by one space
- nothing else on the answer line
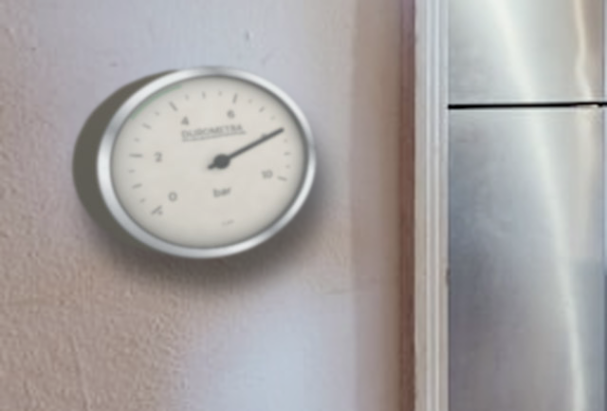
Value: 8 bar
